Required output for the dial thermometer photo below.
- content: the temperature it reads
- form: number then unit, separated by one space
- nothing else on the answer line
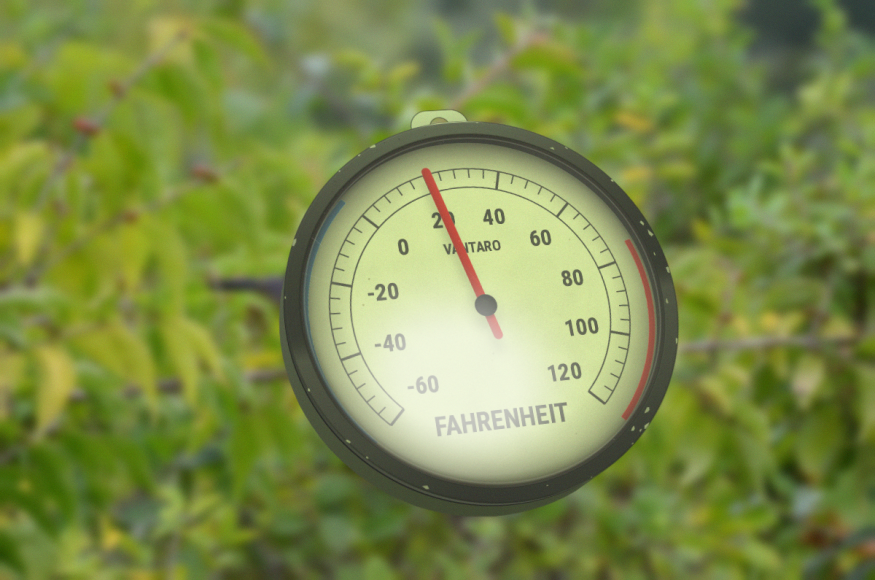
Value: 20 °F
